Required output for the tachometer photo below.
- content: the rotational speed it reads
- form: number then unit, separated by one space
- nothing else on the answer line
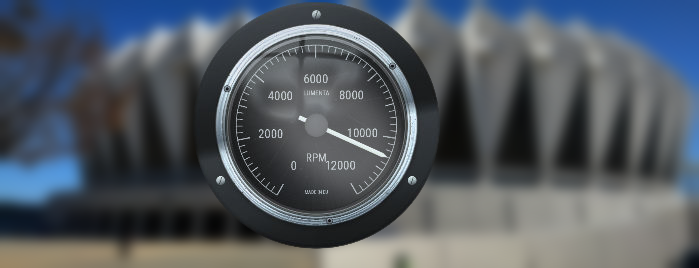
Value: 10600 rpm
